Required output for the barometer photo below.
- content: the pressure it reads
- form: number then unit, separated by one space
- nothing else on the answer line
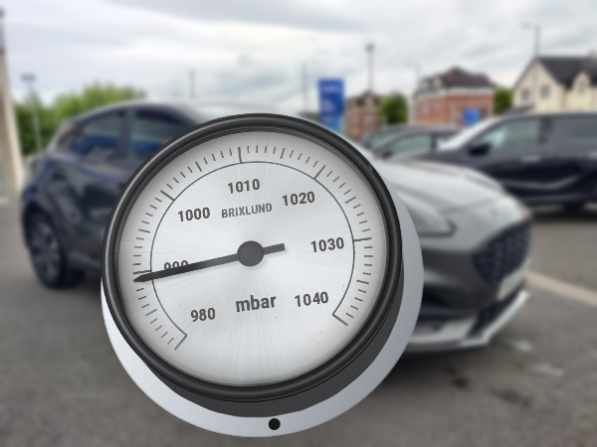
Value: 989 mbar
